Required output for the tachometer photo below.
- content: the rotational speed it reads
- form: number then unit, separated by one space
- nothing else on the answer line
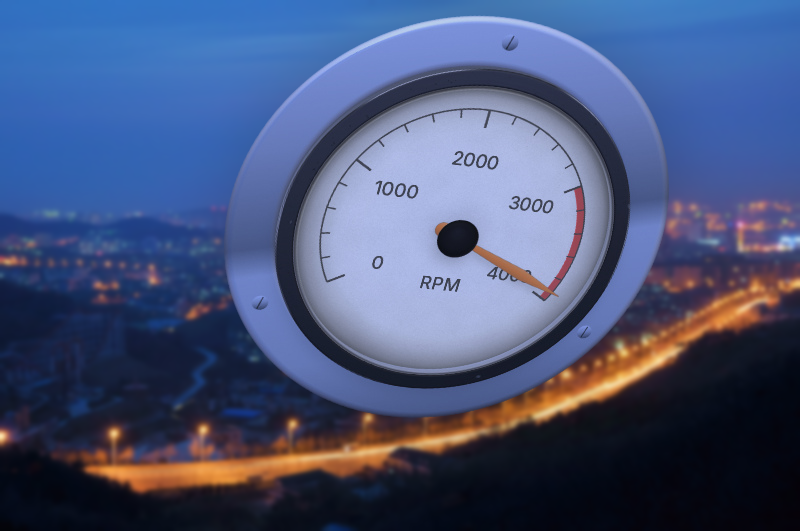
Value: 3900 rpm
